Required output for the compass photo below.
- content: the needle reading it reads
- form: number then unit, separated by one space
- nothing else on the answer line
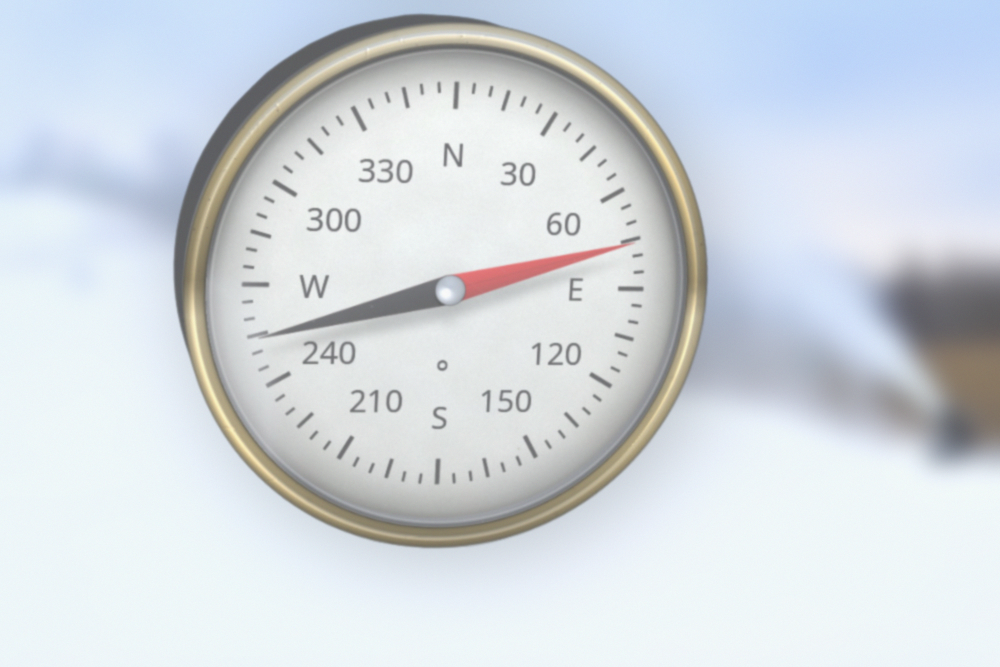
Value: 75 °
